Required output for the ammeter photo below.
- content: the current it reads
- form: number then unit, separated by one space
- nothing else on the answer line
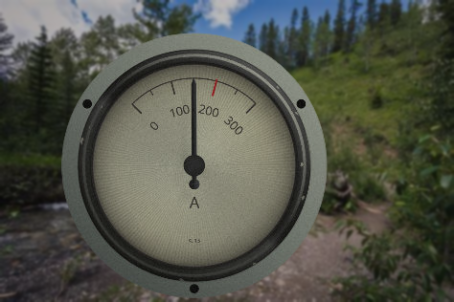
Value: 150 A
